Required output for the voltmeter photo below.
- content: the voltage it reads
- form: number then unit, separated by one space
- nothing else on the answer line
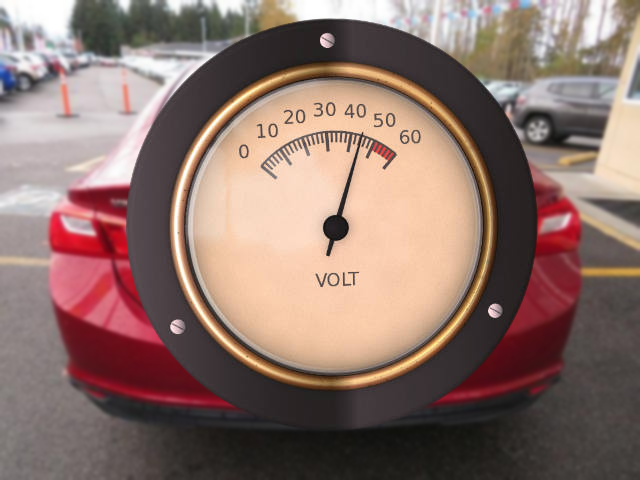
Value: 44 V
